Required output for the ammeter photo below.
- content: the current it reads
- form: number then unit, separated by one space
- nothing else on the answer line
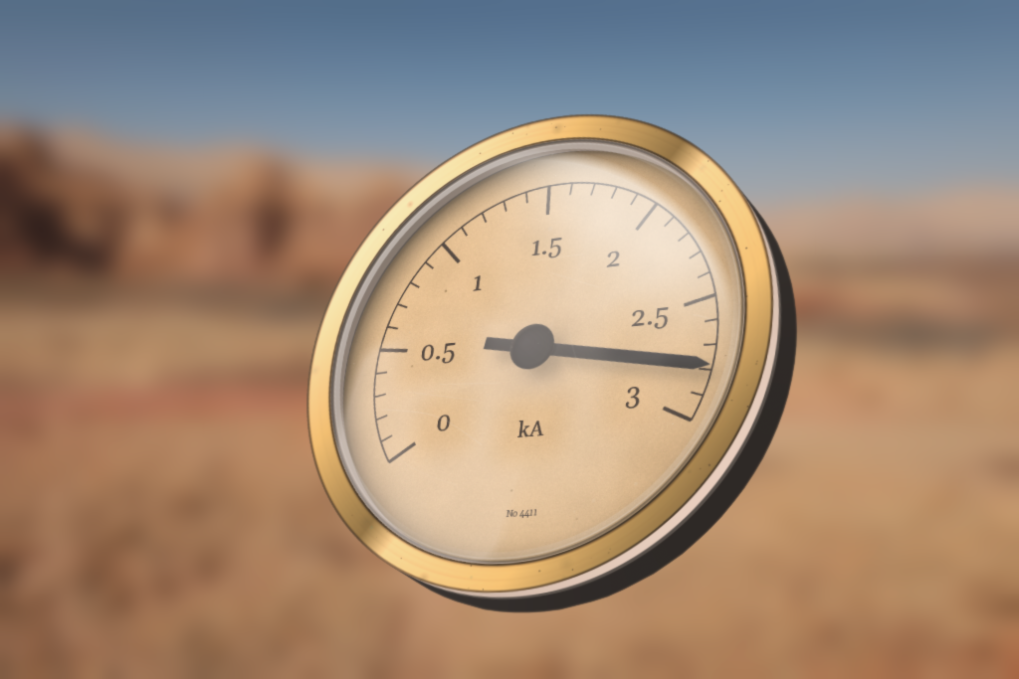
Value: 2.8 kA
